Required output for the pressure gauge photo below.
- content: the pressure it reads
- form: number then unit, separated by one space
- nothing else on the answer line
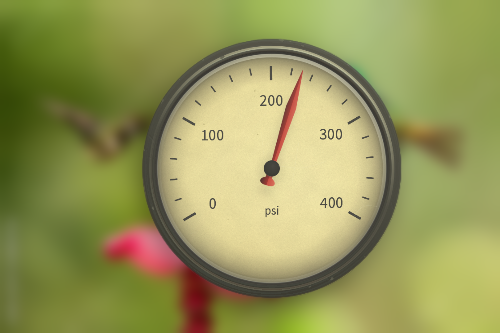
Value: 230 psi
